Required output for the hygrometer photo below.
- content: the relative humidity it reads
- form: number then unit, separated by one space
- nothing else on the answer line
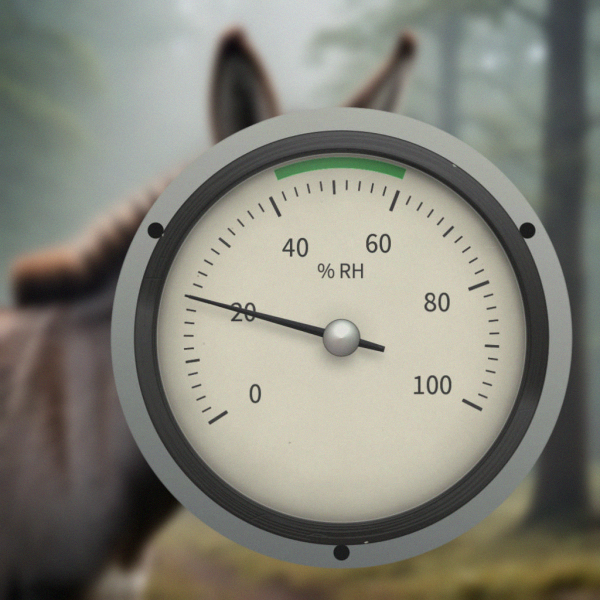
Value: 20 %
